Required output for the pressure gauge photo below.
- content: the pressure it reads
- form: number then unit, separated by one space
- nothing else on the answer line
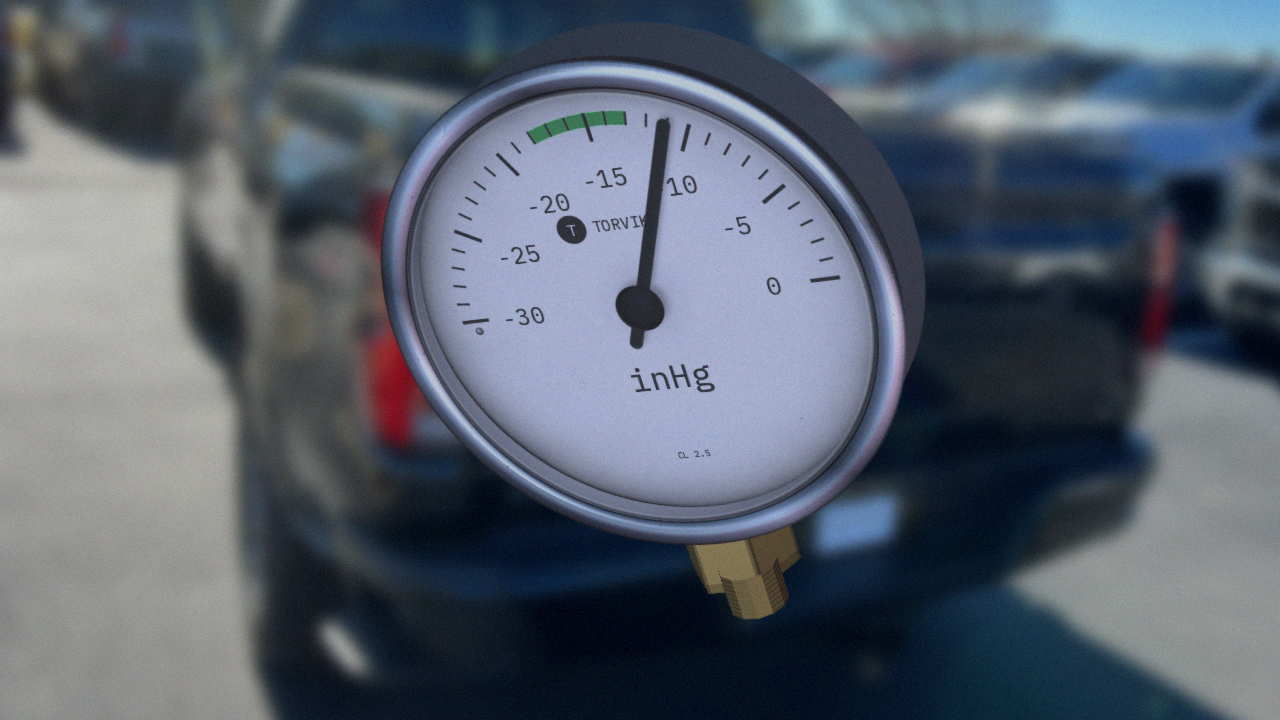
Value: -11 inHg
